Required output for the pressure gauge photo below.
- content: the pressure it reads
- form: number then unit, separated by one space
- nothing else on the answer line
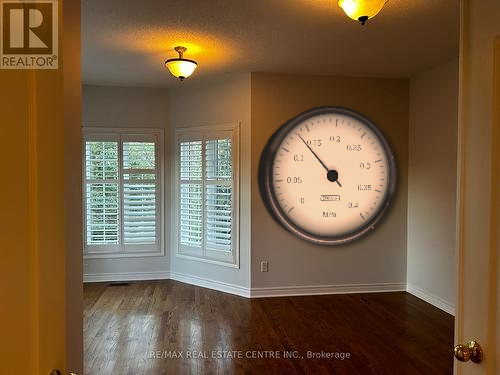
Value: 0.13 MPa
